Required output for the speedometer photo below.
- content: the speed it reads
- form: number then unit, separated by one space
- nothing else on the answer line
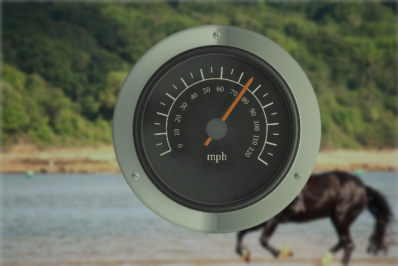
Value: 75 mph
